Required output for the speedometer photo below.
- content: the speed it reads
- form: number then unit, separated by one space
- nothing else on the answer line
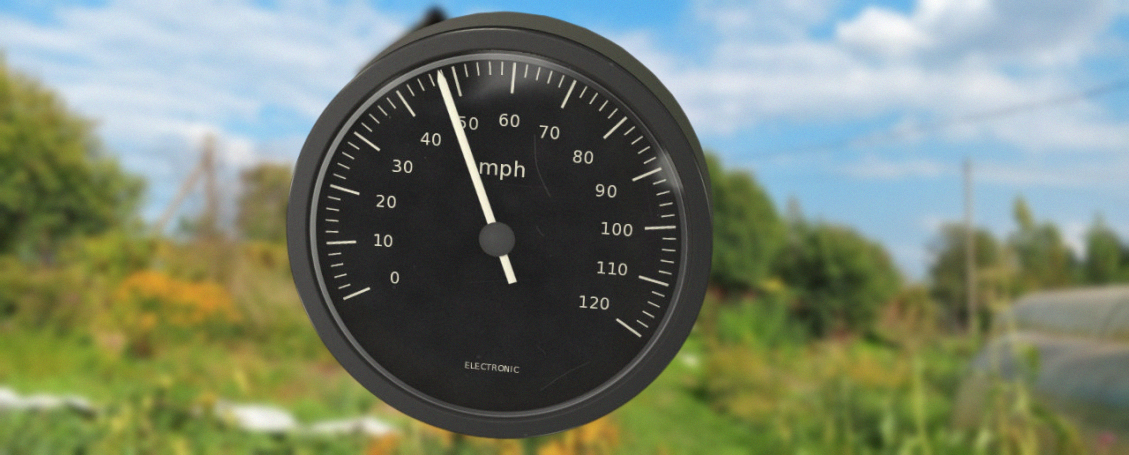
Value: 48 mph
